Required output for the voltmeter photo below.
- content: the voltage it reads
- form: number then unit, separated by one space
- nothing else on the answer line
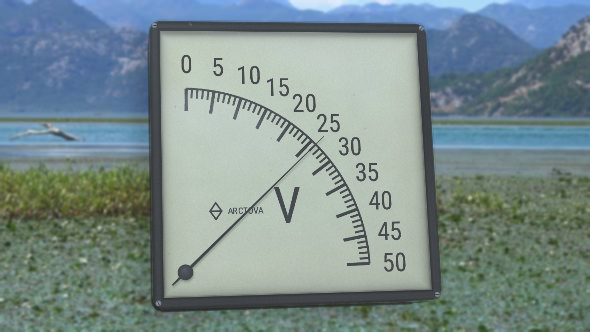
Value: 26 V
